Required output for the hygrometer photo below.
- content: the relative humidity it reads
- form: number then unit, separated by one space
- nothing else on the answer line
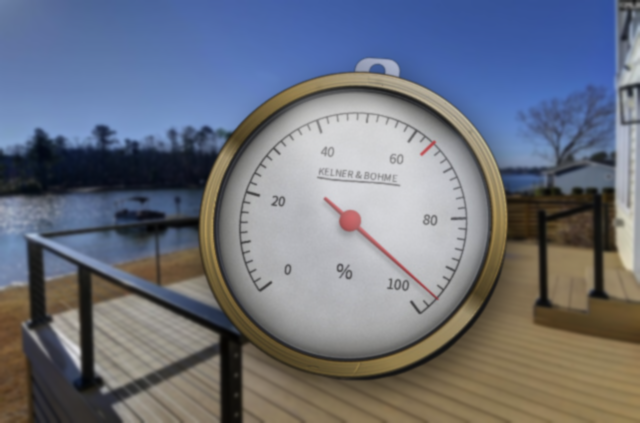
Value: 96 %
